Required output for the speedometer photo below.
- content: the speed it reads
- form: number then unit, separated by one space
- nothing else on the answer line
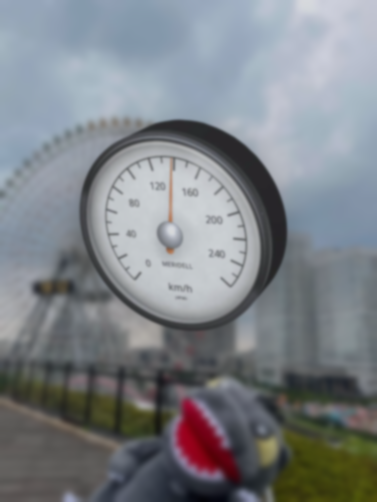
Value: 140 km/h
